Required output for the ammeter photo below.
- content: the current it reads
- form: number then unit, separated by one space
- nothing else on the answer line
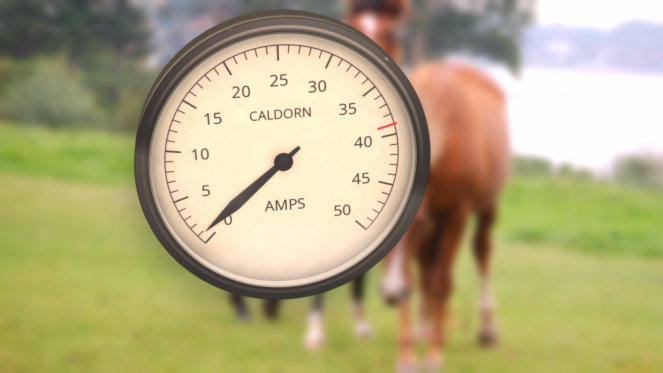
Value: 1 A
